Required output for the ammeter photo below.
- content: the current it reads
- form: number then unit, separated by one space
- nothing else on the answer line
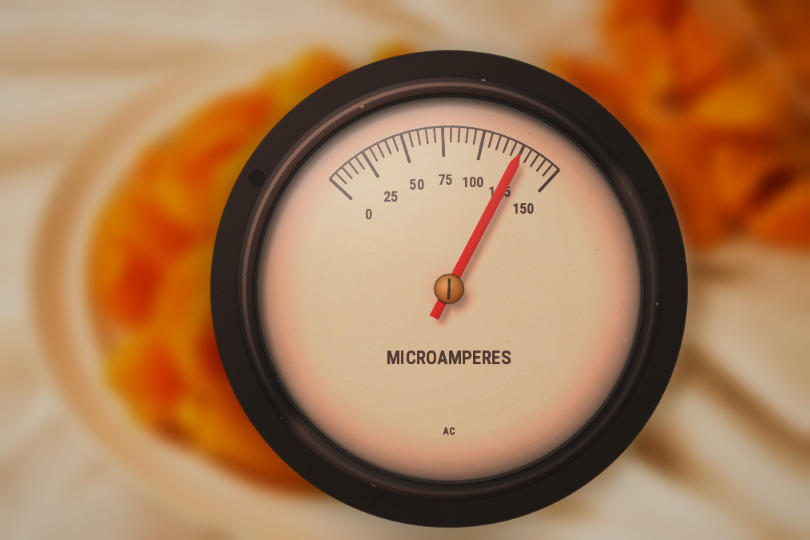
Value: 125 µA
